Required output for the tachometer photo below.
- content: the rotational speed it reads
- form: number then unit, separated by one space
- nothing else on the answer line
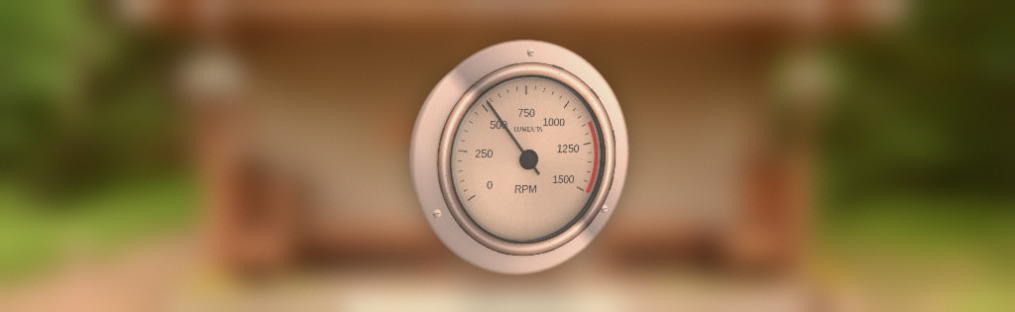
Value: 525 rpm
